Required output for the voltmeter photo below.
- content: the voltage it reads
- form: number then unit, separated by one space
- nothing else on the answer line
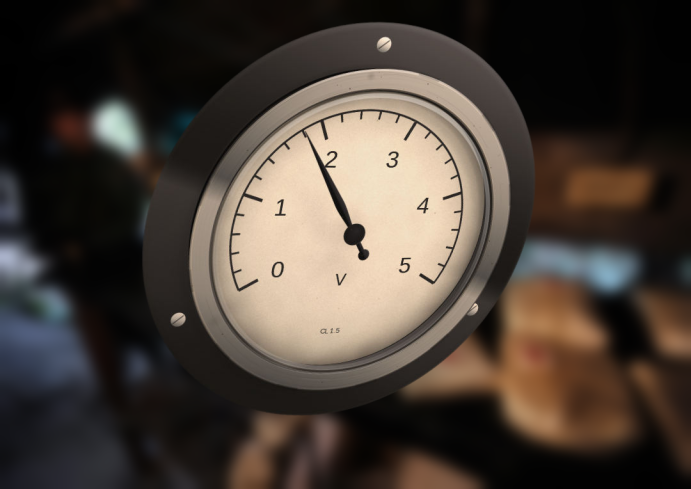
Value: 1.8 V
